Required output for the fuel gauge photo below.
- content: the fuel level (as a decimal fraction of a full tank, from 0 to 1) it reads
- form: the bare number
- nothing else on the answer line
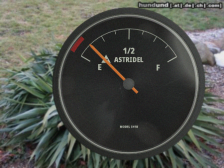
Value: 0.125
